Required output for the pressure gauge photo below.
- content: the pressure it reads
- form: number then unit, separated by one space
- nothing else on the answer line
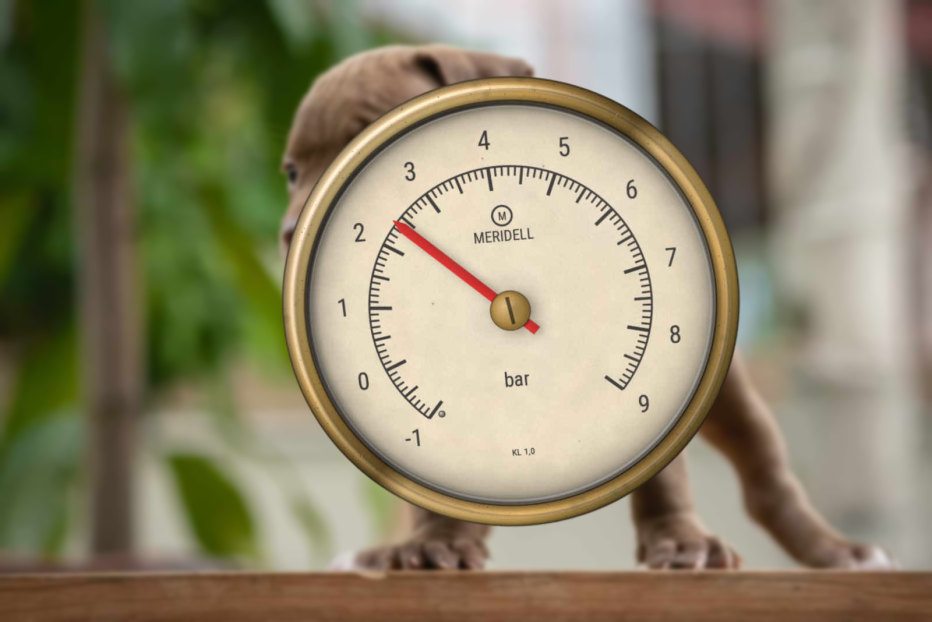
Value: 2.4 bar
